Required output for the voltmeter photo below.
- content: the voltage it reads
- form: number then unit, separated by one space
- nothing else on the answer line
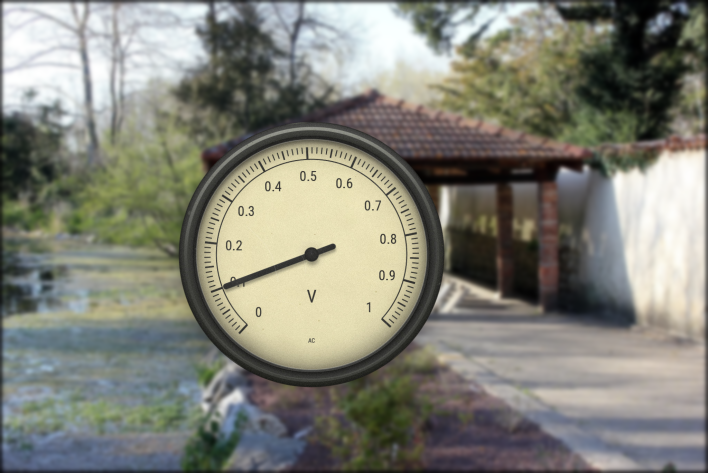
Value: 0.1 V
